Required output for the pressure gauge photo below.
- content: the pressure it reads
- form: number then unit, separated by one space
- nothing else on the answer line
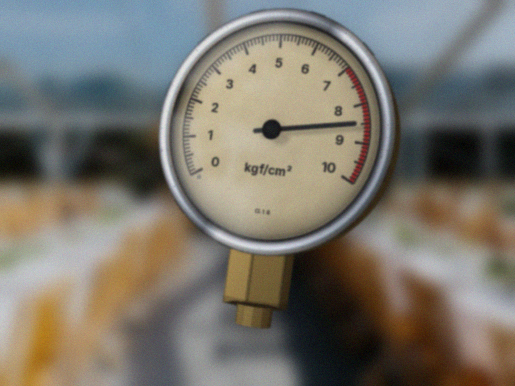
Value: 8.5 kg/cm²
